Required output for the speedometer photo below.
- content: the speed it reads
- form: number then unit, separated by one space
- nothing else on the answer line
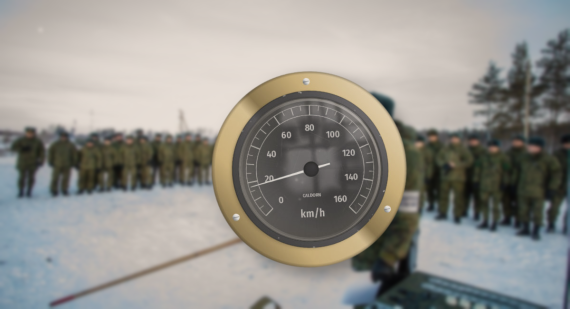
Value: 17.5 km/h
